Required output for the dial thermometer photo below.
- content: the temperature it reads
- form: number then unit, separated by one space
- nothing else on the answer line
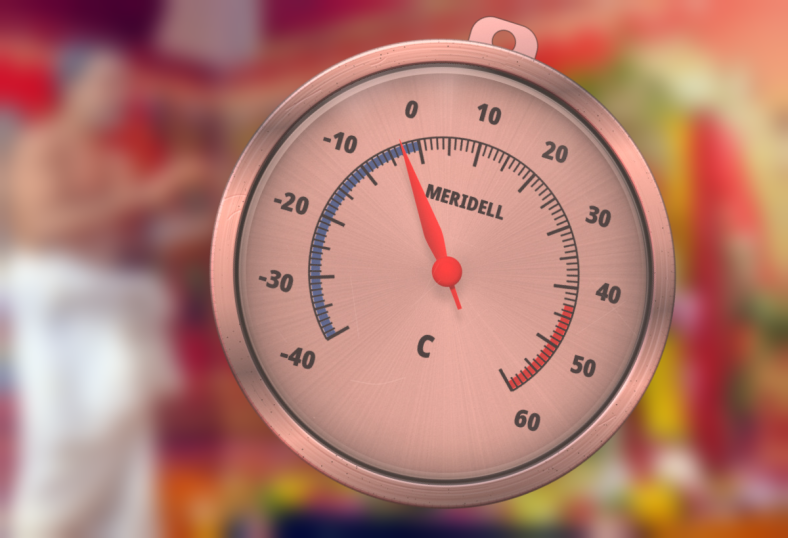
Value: -3 °C
